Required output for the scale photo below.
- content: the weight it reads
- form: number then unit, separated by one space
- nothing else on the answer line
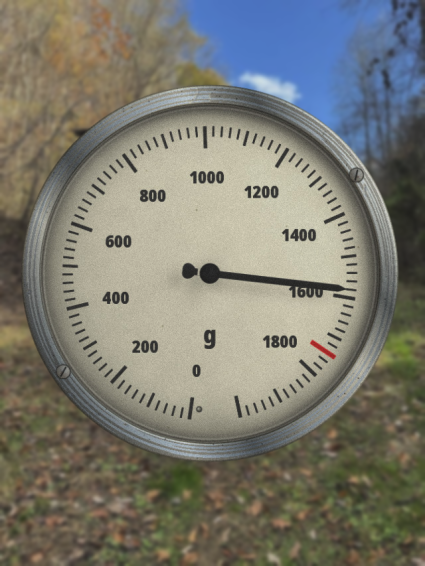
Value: 1580 g
